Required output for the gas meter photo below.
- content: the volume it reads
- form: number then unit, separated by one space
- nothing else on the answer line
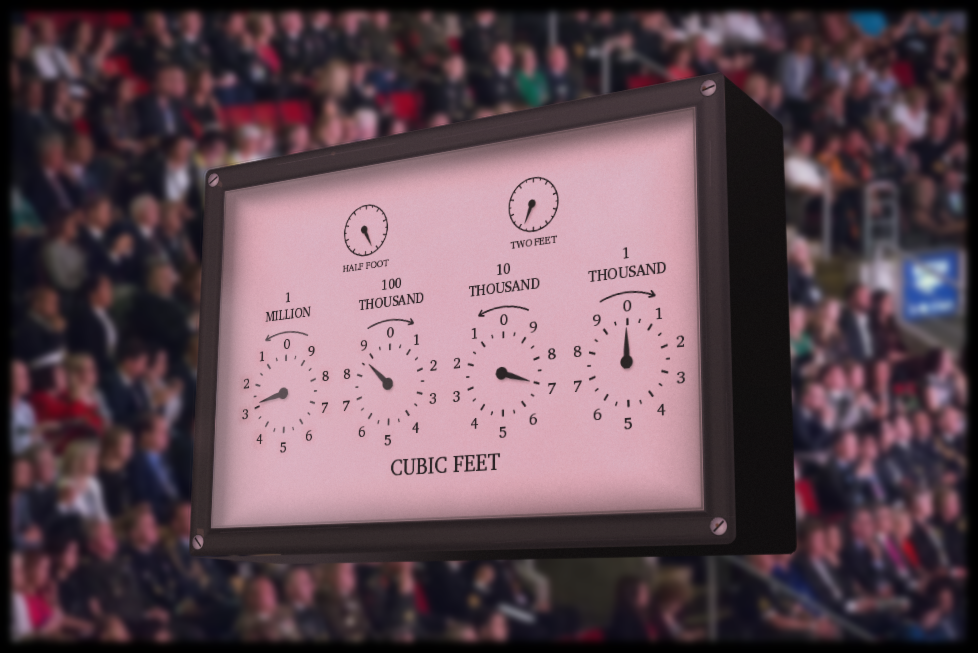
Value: 287000 ft³
